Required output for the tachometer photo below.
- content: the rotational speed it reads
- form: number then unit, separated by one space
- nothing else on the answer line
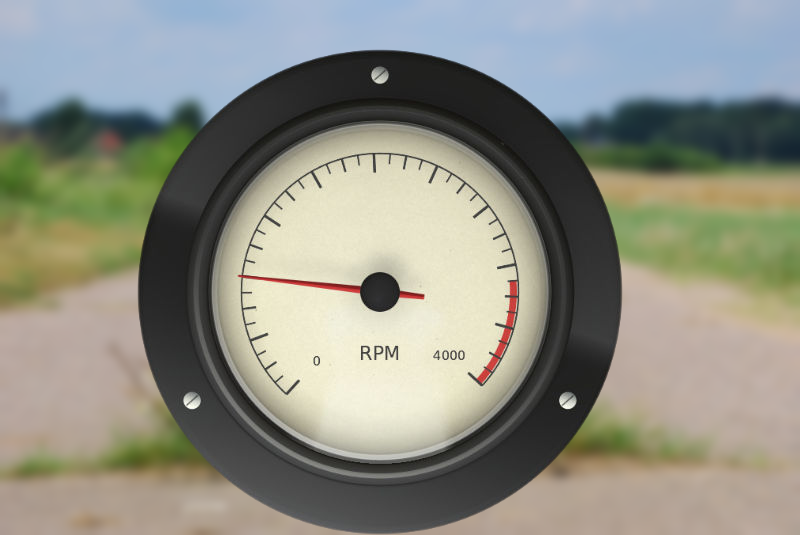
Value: 800 rpm
